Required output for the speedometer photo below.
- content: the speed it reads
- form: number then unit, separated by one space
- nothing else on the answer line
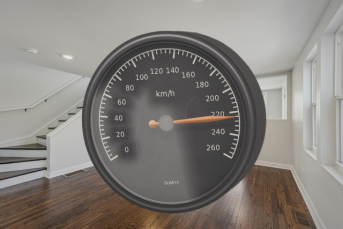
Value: 224 km/h
